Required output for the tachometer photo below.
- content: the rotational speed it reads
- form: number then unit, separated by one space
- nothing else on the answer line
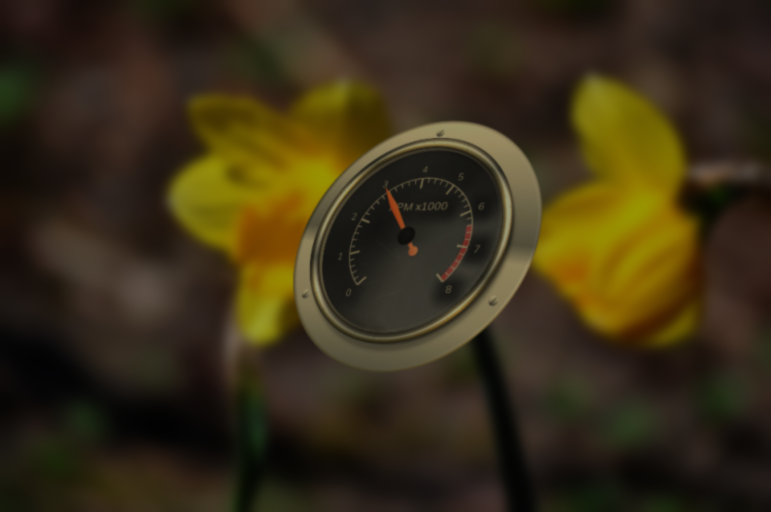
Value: 3000 rpm
